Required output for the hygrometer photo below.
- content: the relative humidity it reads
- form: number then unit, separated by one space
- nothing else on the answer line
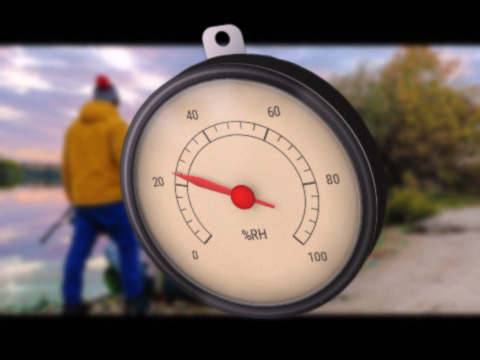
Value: 24 %
